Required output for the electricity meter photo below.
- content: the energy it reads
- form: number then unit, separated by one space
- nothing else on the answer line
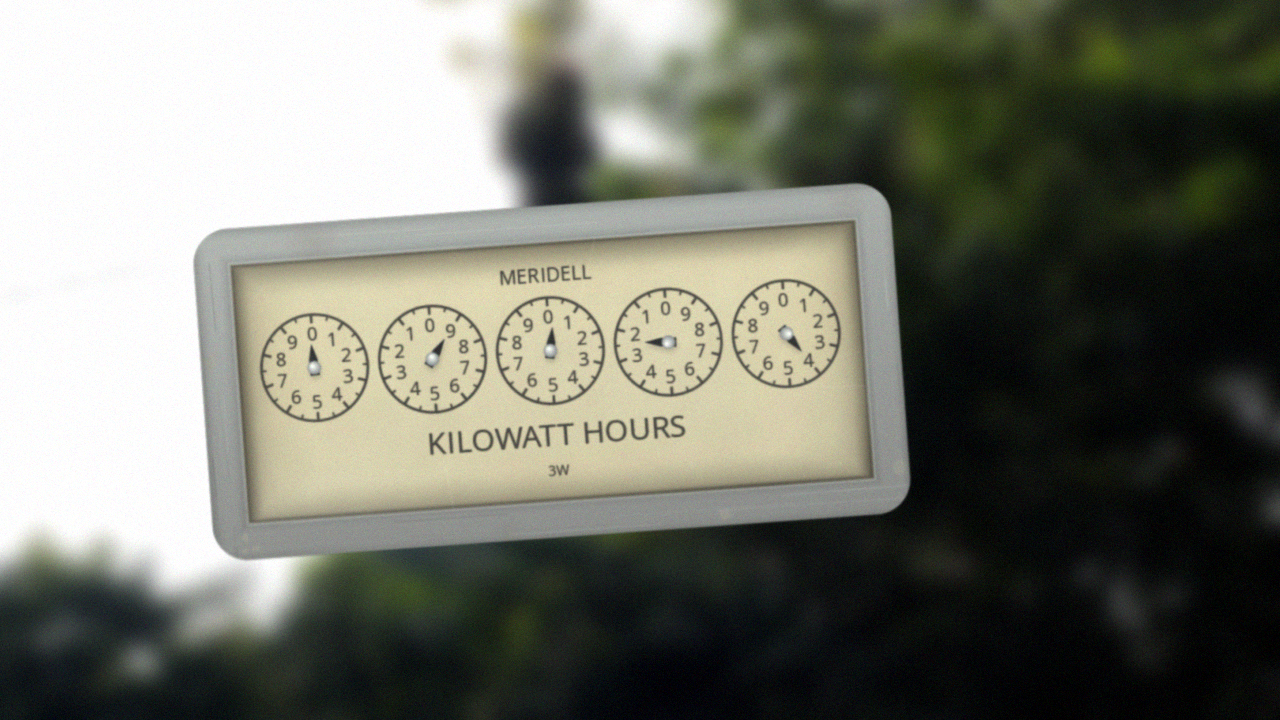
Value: 99024 kWh
